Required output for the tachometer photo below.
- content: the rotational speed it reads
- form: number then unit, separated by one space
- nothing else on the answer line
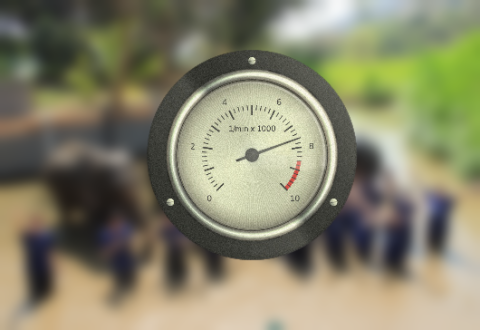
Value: 7600 rpm
